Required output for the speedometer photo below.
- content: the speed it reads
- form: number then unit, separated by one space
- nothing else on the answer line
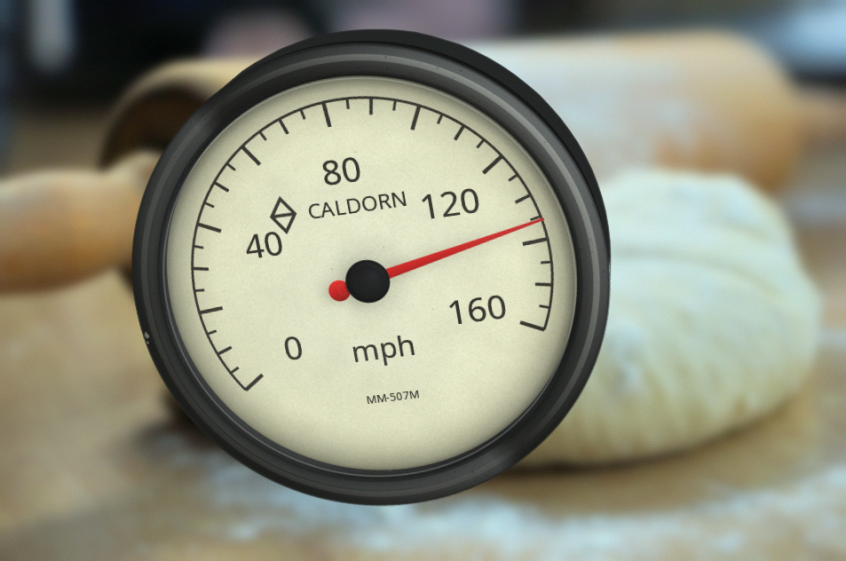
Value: 135 mph
